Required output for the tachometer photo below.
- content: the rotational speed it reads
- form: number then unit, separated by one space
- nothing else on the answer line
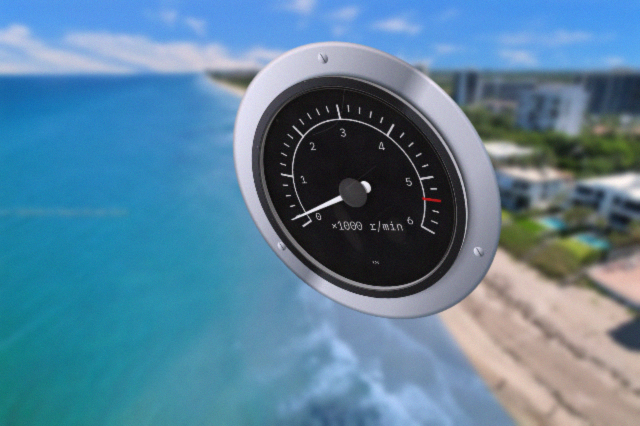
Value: 200 rpm
